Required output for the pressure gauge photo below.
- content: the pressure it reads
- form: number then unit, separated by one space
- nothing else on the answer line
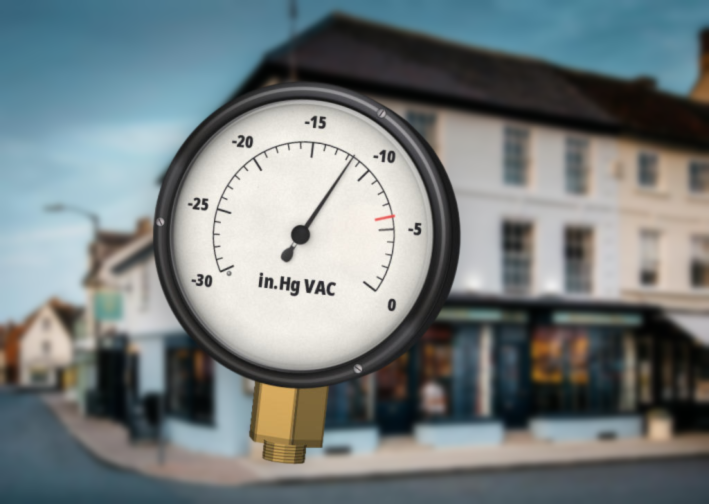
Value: -11.5 inHg
